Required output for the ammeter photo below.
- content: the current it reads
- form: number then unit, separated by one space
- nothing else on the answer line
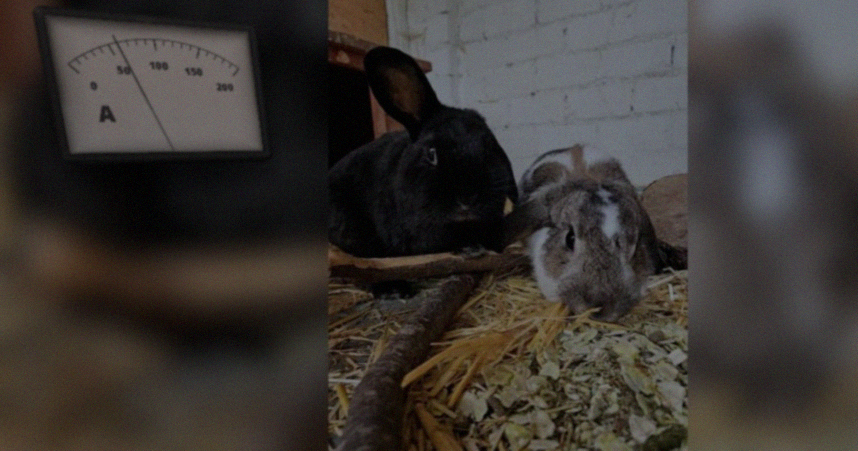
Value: 60 A
